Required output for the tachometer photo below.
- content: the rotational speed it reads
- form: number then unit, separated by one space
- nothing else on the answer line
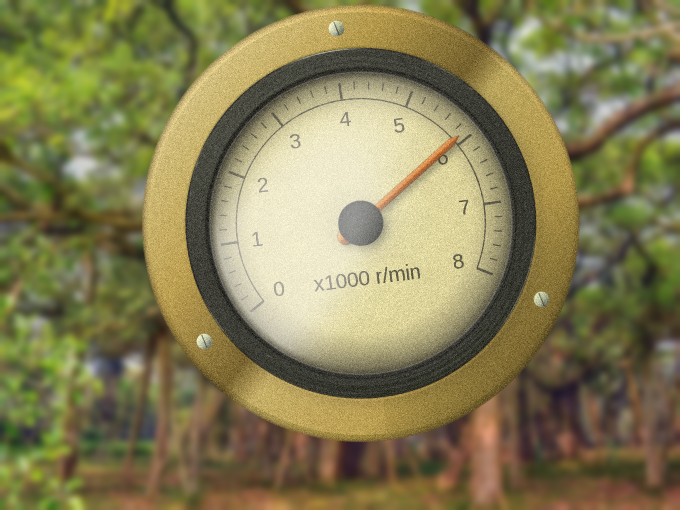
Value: 5900 rpm
